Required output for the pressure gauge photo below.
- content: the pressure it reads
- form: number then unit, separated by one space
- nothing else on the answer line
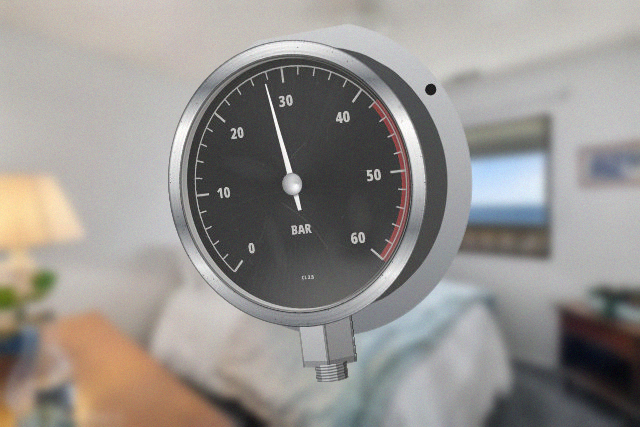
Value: 28 bar
